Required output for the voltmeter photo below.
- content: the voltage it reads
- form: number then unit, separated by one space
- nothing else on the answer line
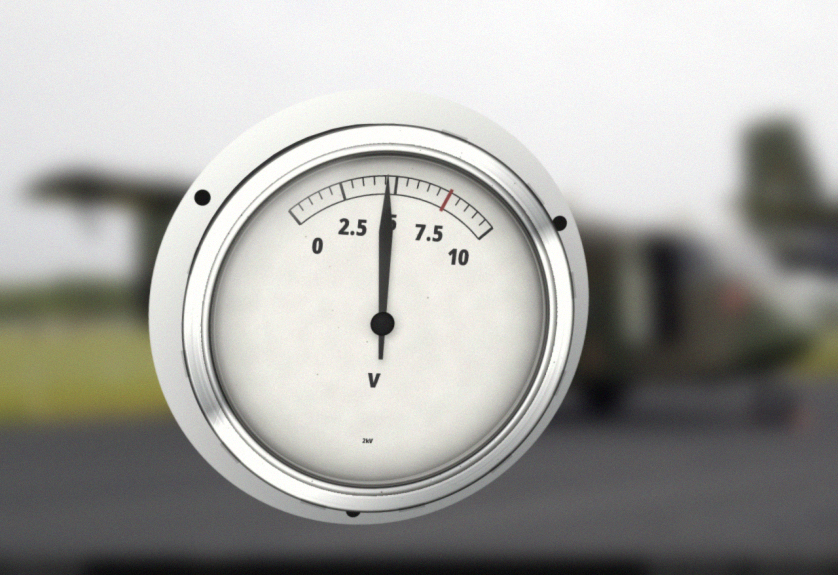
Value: 4.5 V
